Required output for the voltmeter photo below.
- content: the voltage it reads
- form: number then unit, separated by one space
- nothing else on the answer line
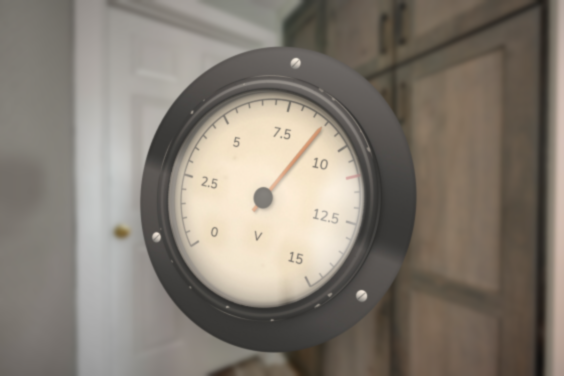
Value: 9 V
